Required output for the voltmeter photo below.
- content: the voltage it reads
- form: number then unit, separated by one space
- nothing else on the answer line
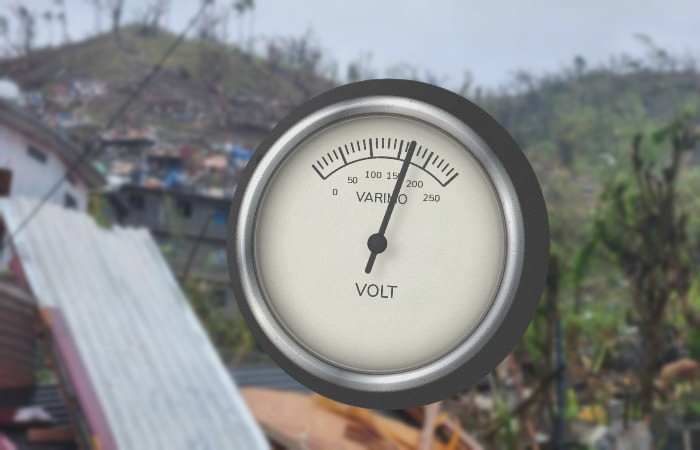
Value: 170 V
